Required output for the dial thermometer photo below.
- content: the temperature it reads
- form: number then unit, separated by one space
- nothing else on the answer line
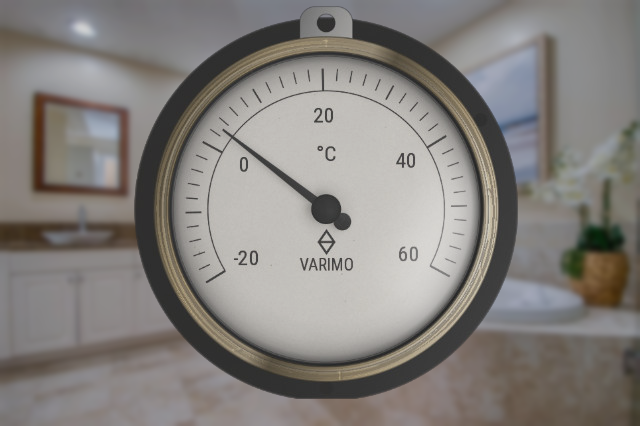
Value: 3 °C
